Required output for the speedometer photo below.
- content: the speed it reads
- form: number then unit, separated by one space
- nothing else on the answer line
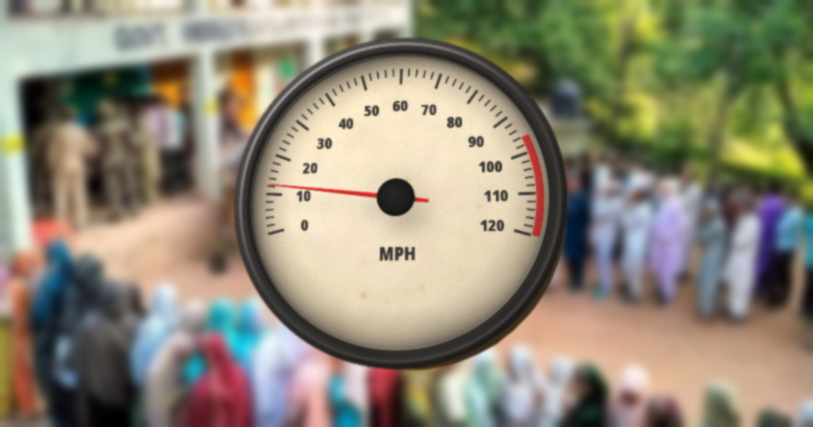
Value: 12 mph
